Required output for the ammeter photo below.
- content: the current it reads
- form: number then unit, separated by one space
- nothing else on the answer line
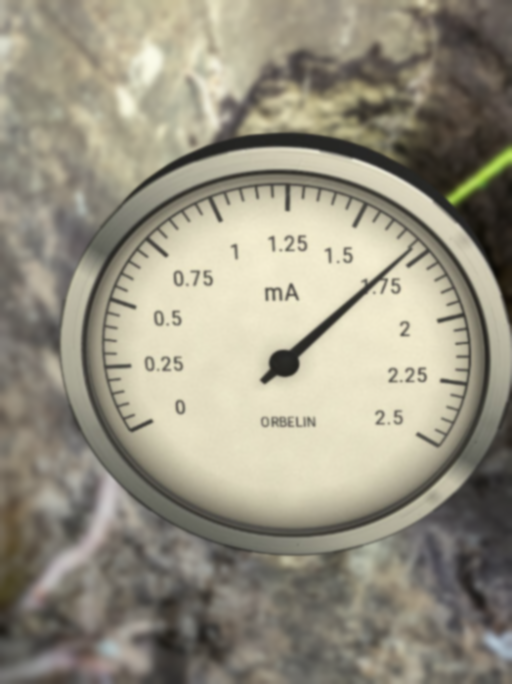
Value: 1.7 mA
